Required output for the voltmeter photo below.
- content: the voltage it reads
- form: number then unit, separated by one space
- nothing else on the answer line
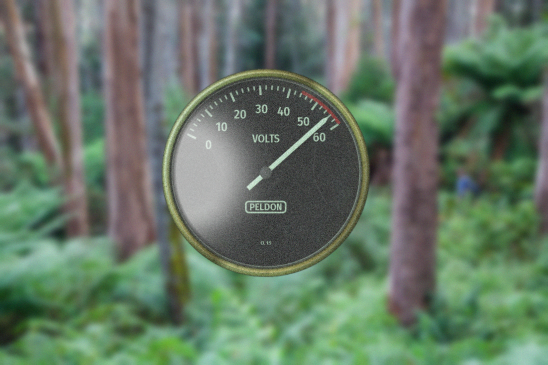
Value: 56 V
